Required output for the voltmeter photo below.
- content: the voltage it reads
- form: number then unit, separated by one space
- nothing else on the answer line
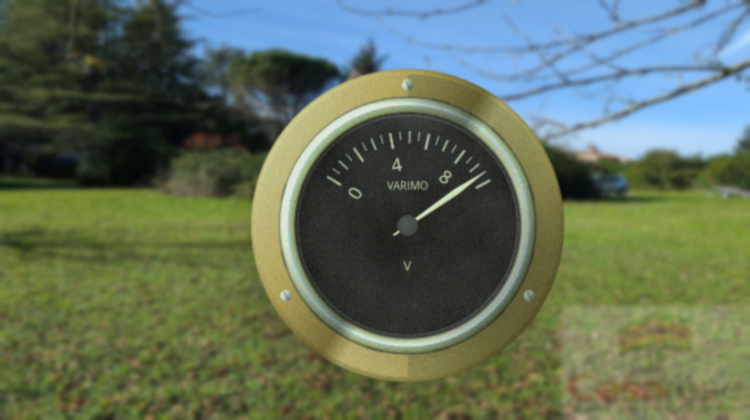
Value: 9.5 V
